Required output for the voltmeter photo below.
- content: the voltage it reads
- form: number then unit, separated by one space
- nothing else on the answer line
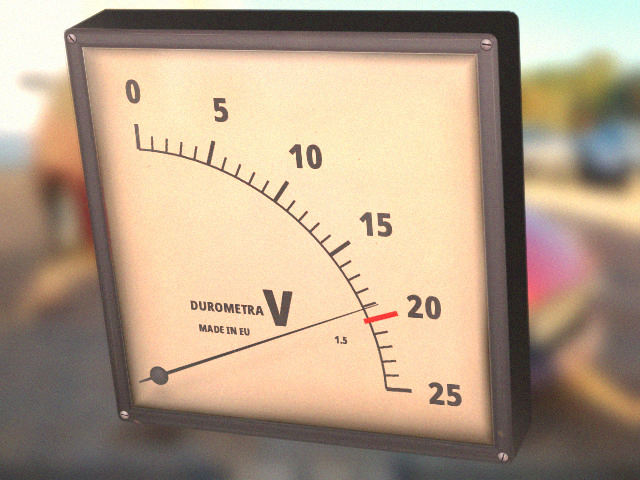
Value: 19 V
